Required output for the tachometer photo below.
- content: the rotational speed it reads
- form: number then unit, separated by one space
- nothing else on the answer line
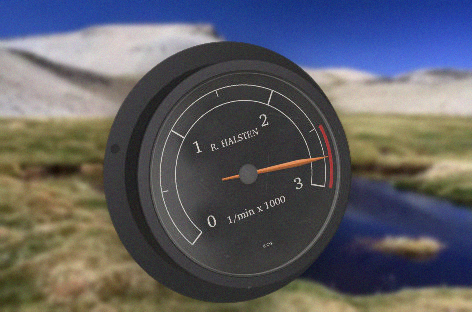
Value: 2750 rpm
